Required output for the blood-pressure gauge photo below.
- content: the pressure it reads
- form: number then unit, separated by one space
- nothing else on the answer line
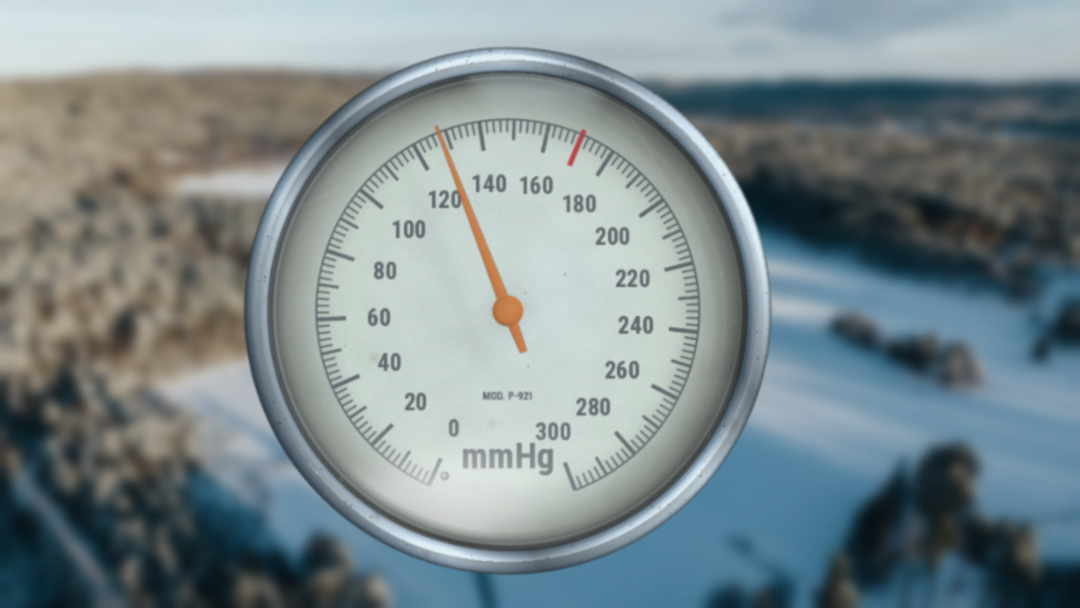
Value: 128 mmHg
